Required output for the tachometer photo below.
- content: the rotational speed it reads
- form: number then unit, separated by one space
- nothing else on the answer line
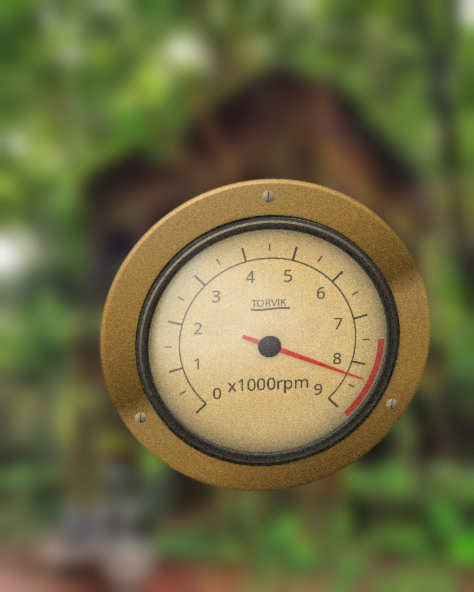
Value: 8250 rpm
